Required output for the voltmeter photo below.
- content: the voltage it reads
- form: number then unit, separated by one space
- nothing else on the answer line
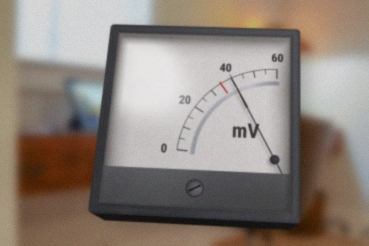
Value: 40 mV
